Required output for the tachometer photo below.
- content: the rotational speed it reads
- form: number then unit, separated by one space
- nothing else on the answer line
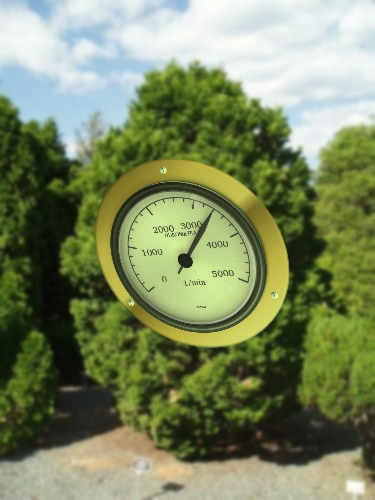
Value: 3400 rpm
